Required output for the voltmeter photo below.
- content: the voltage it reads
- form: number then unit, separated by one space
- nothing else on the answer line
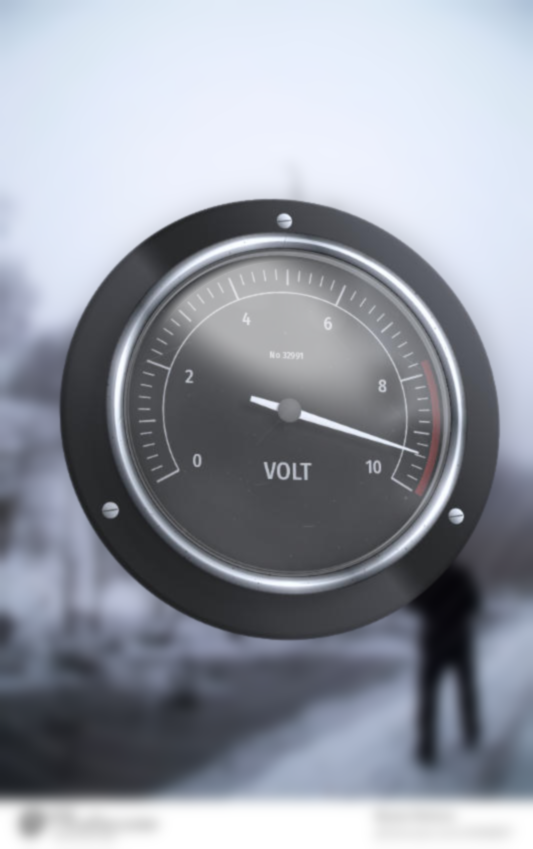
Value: 9.4 V
